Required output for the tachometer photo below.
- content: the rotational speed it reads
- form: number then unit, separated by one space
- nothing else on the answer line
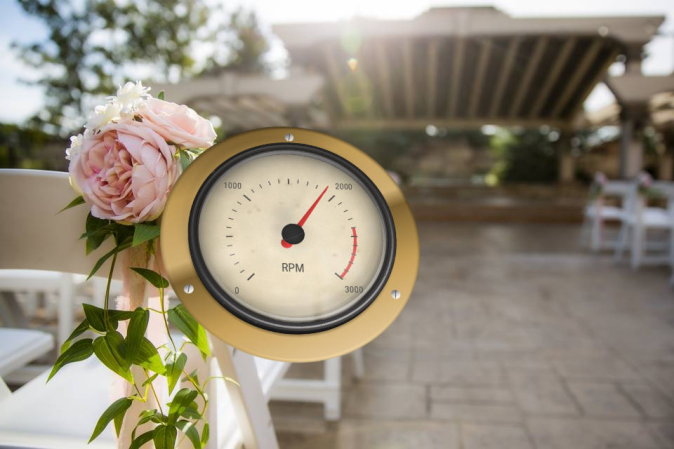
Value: 1900 rpm
